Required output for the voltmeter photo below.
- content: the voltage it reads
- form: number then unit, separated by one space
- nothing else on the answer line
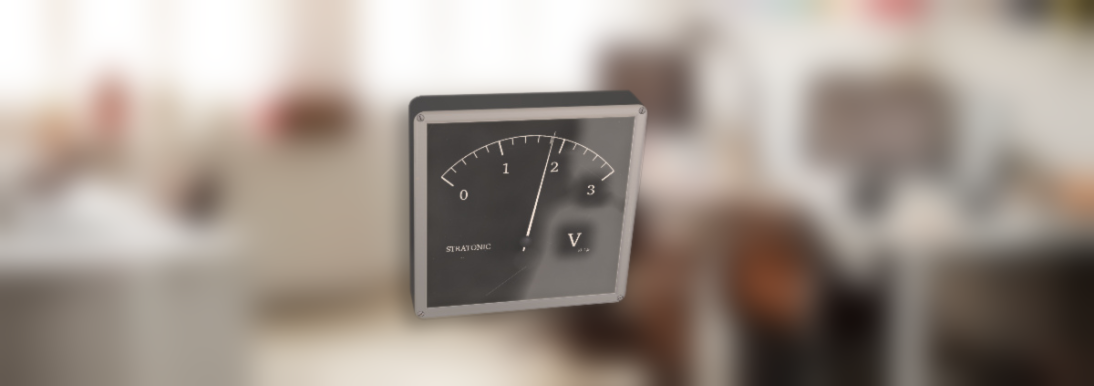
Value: 1.8 V
